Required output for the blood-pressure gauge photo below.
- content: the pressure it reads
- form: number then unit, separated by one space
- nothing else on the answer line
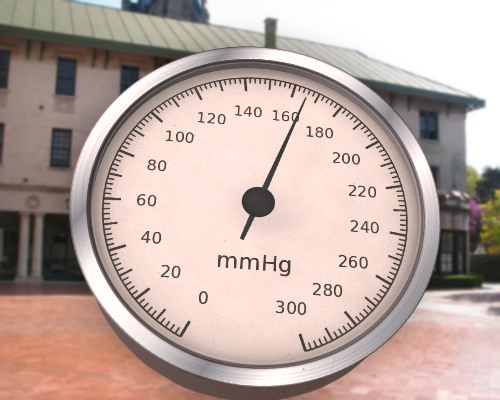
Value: 166 mmHg
